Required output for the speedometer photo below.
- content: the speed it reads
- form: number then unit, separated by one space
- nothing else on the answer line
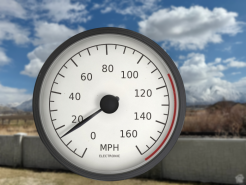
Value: 15 mph
